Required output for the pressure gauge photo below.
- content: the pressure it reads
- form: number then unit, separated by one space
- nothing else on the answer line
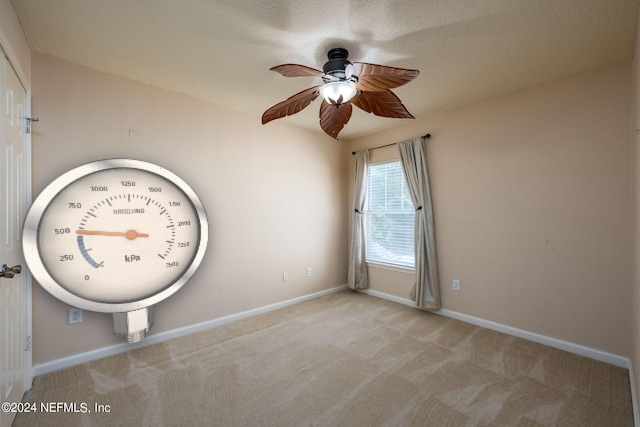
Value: 500 kPa
